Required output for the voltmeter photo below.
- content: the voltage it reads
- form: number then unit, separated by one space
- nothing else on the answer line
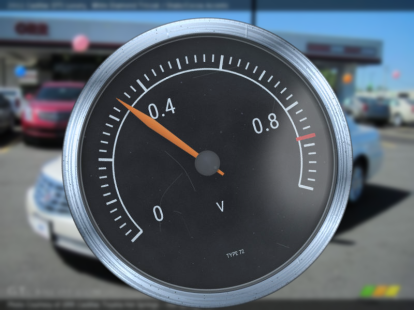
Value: 0.34 V
